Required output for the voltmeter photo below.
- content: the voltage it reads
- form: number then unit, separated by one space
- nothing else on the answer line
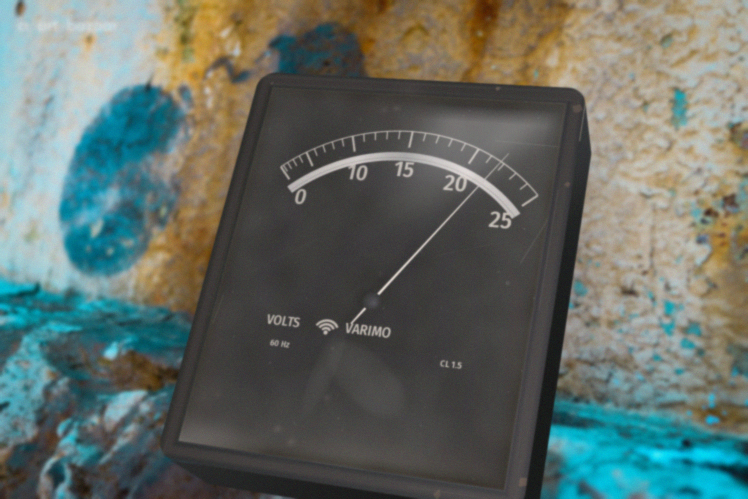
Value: 22 V
